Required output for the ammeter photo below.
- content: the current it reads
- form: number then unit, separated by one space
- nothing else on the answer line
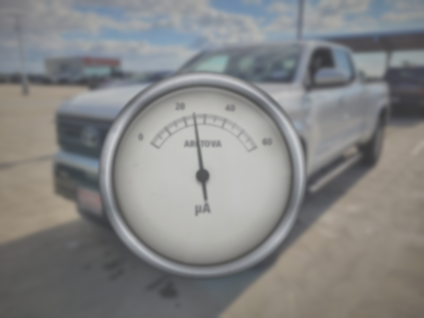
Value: 25 µA
